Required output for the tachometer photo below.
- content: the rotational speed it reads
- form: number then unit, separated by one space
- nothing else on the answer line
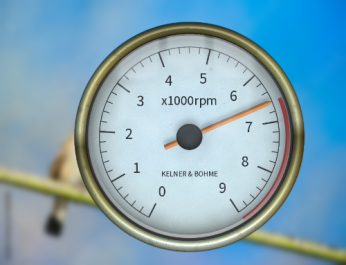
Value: 6600 rpm
